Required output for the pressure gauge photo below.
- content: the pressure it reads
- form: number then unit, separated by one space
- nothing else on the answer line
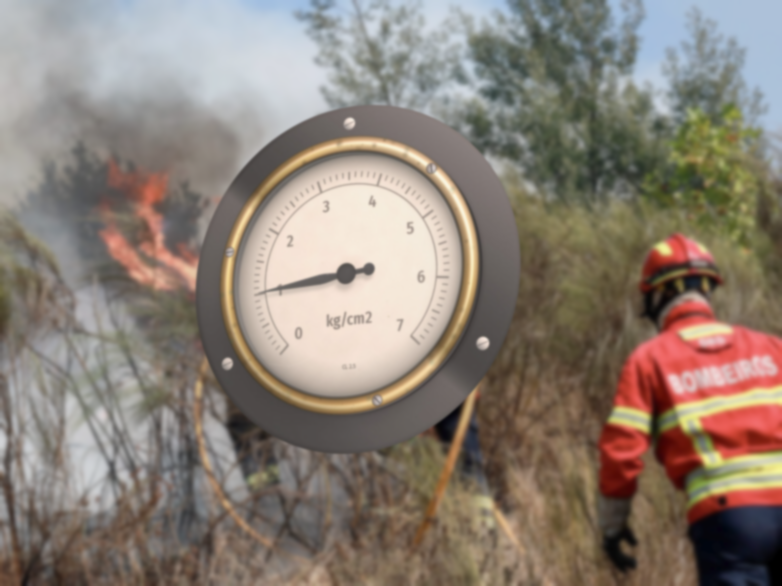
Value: 1 kg/cm²
